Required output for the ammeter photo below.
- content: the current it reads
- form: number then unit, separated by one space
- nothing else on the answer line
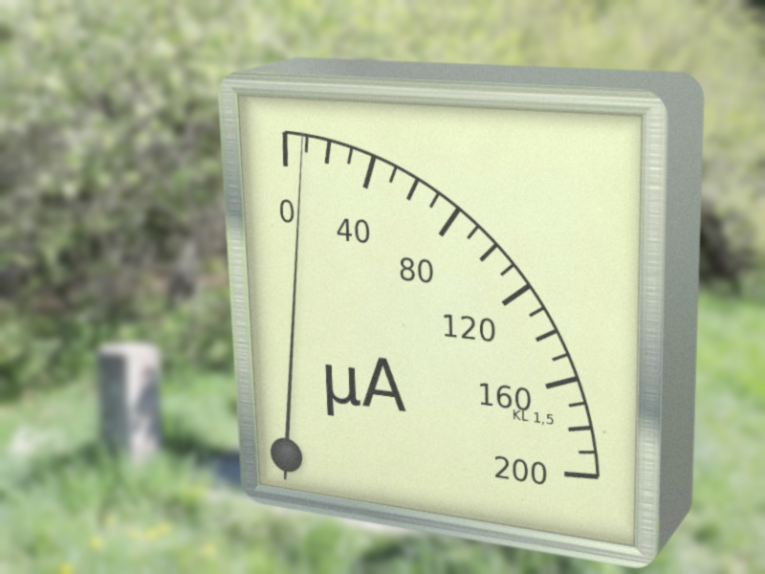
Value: 10 µA
